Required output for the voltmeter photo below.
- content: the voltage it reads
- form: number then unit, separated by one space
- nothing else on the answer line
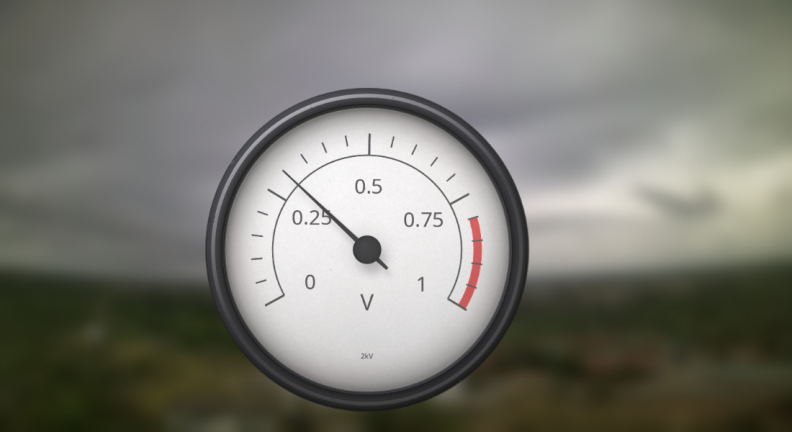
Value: 0.3 V
